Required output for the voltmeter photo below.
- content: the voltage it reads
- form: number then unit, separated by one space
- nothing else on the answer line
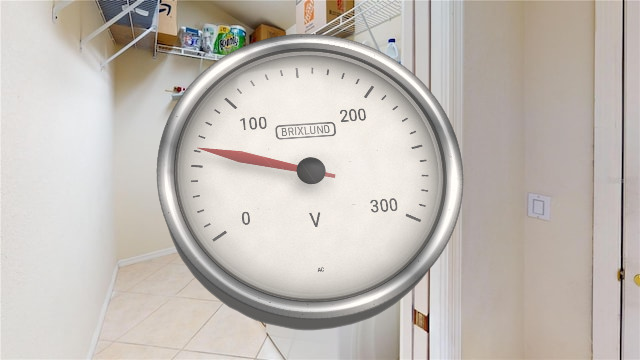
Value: 60 V
